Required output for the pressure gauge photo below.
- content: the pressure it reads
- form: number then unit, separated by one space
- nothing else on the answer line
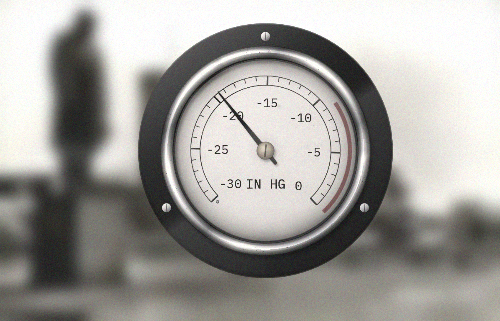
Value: -19.5 inHg
